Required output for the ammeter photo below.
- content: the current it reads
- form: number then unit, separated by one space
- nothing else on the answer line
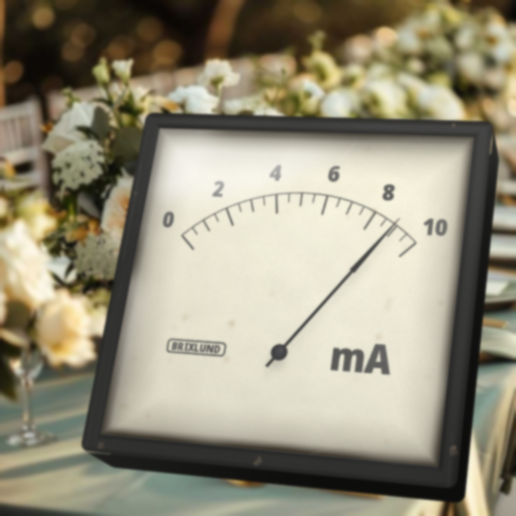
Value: 9 mA
